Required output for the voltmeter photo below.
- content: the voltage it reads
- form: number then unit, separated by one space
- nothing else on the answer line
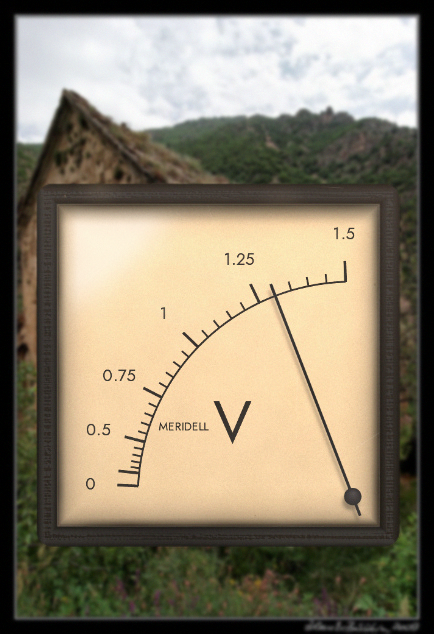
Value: 1.3 V
